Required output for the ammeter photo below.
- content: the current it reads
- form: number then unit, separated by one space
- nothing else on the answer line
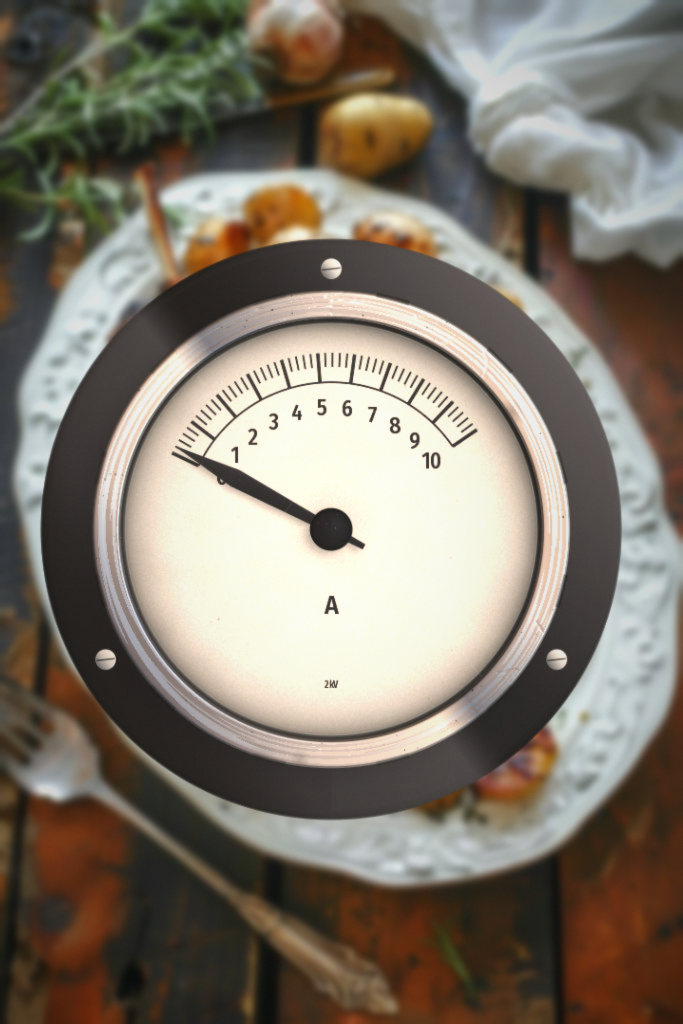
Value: 0.2 A
